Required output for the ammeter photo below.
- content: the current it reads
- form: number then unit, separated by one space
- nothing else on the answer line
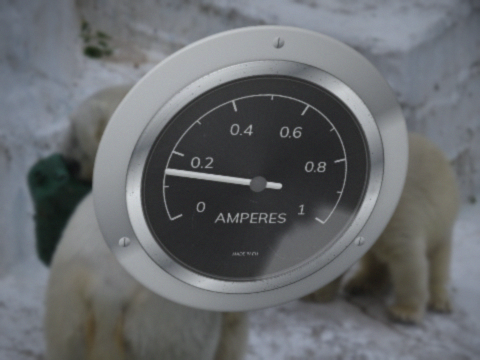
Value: 0.15 A
